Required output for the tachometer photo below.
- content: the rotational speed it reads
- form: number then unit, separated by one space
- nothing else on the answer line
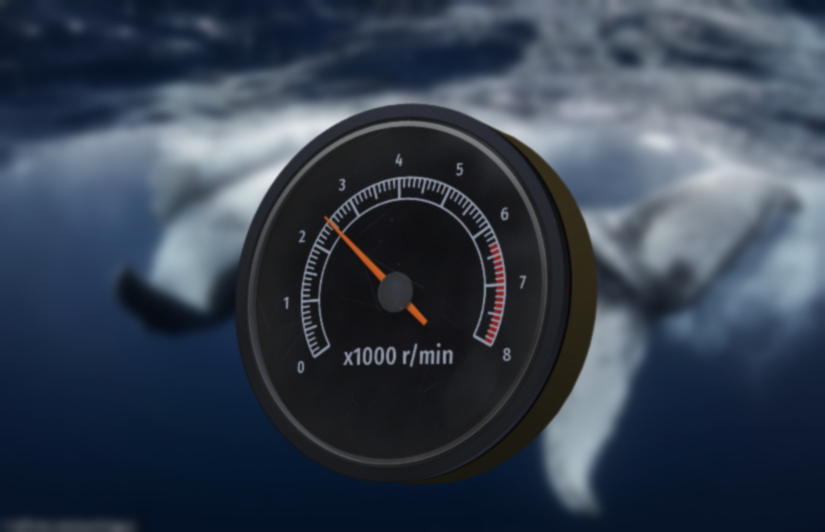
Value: 2500 rpm
